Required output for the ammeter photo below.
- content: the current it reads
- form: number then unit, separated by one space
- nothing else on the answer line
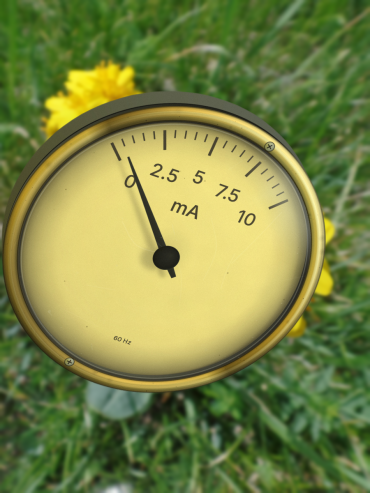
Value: 0.5 mA
